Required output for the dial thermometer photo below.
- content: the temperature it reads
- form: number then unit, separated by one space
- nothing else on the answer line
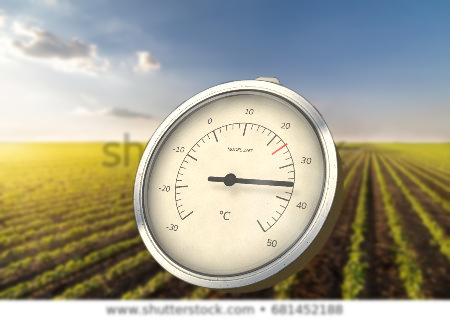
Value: 36 °C
